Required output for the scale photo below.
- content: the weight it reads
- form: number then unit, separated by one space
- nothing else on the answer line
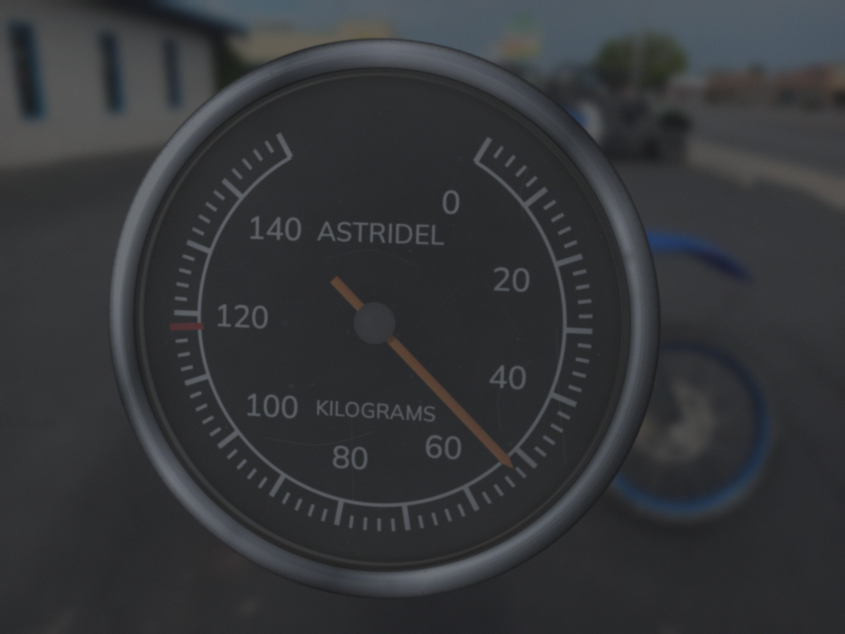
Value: 52 kg
